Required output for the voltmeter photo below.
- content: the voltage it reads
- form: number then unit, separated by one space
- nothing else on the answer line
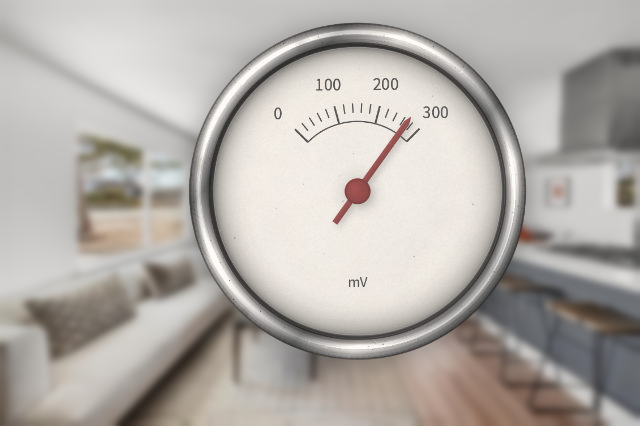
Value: 270 mV
